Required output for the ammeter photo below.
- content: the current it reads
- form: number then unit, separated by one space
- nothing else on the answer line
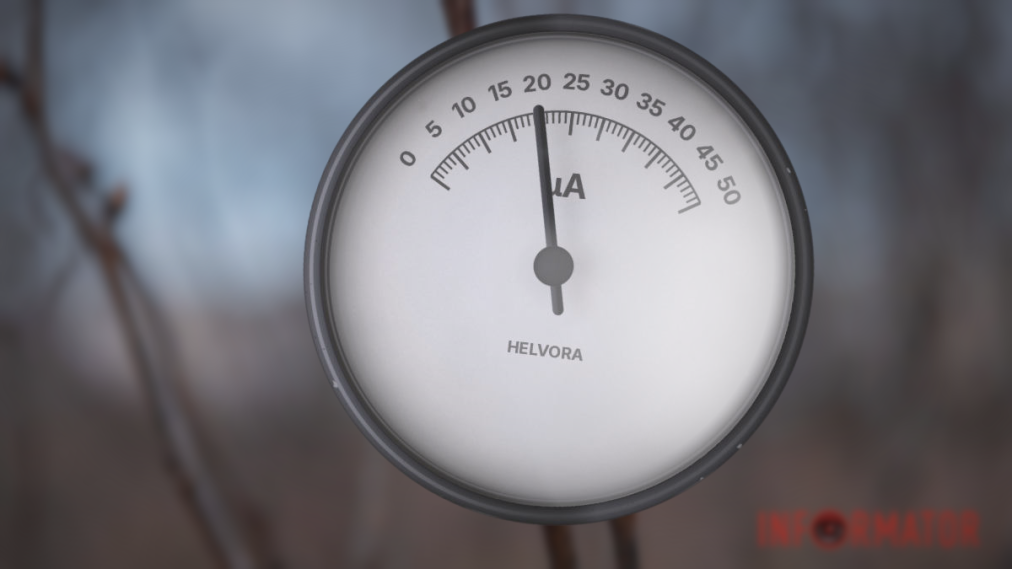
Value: 20 µA
